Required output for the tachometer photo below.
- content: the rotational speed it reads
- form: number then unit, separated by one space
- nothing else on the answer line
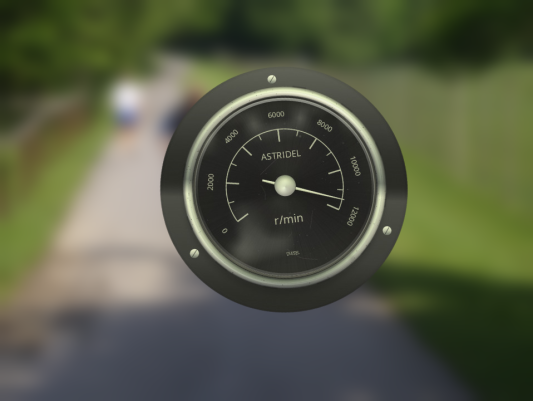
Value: 11500 rpm
